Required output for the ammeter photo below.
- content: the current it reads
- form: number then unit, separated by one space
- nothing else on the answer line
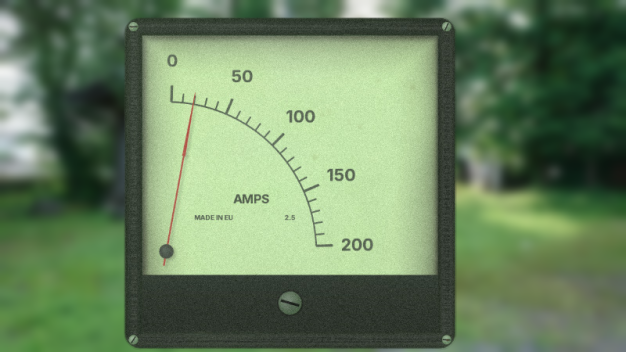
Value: 20 A
